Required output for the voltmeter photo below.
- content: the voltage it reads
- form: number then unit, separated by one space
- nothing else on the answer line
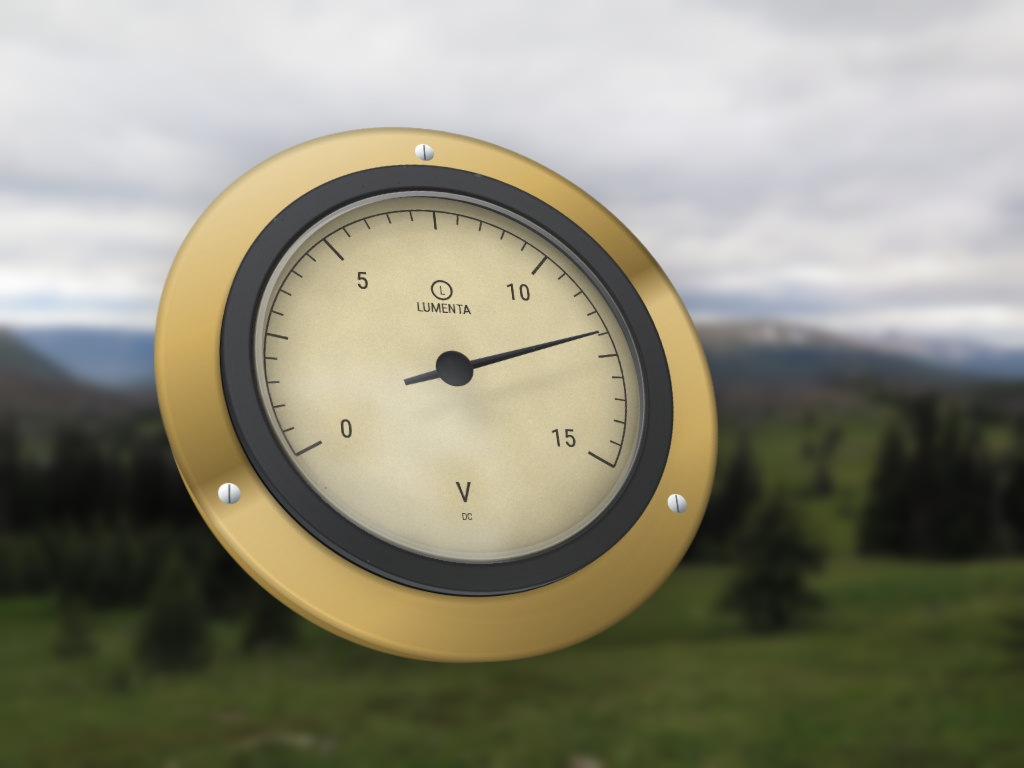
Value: 12 V
